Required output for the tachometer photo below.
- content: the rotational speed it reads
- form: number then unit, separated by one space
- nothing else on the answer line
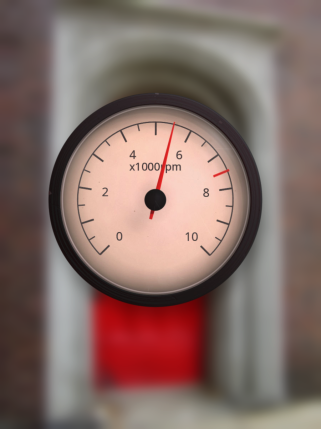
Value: 5500 rpm
